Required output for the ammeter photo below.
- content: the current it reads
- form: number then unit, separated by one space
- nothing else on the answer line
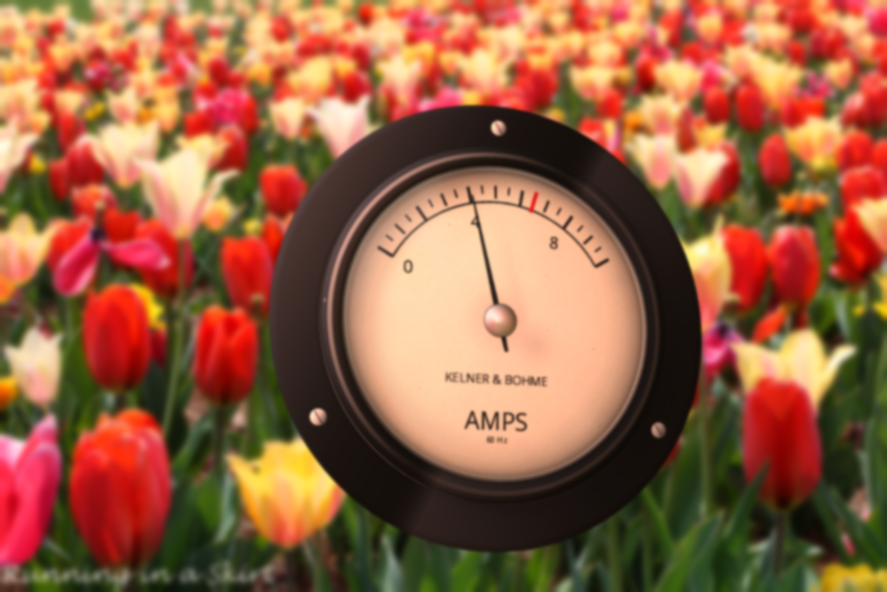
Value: 4 A
